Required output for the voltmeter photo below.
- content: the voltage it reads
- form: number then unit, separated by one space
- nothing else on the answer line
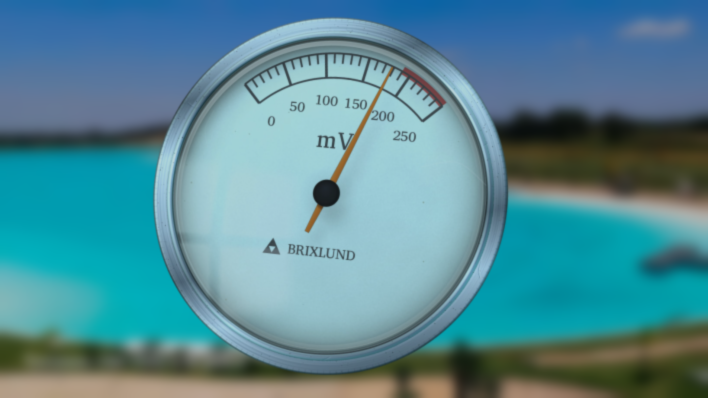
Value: 180 mV
